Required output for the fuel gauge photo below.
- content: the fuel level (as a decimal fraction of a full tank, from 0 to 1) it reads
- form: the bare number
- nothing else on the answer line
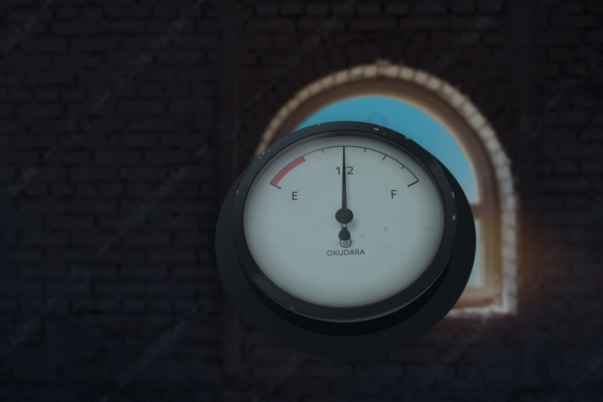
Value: 0.5
